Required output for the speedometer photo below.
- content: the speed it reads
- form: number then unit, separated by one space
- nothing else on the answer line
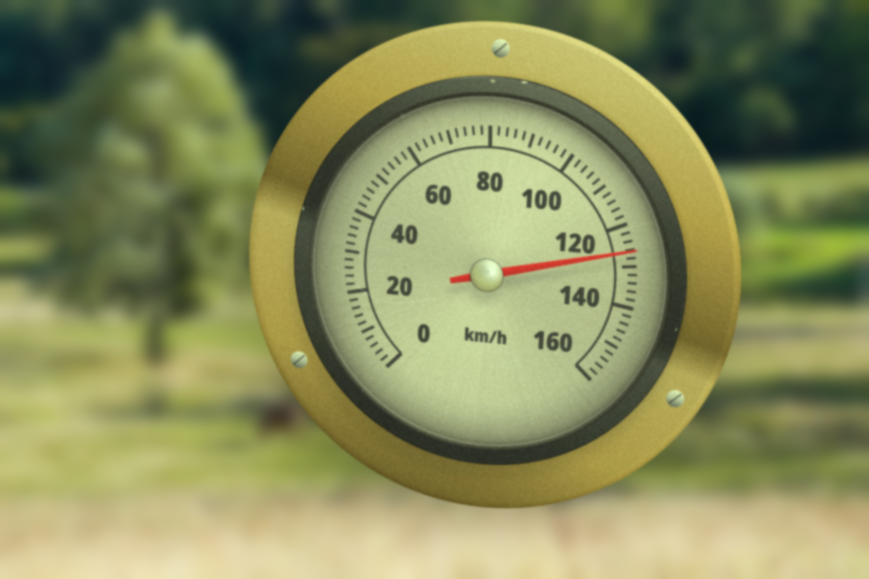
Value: 126 km/h
